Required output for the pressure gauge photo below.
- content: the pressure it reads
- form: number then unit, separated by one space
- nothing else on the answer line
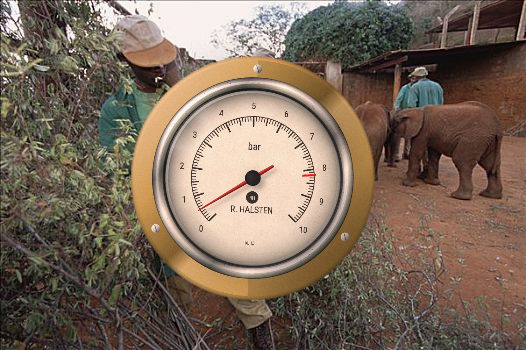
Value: 0.5 bar
